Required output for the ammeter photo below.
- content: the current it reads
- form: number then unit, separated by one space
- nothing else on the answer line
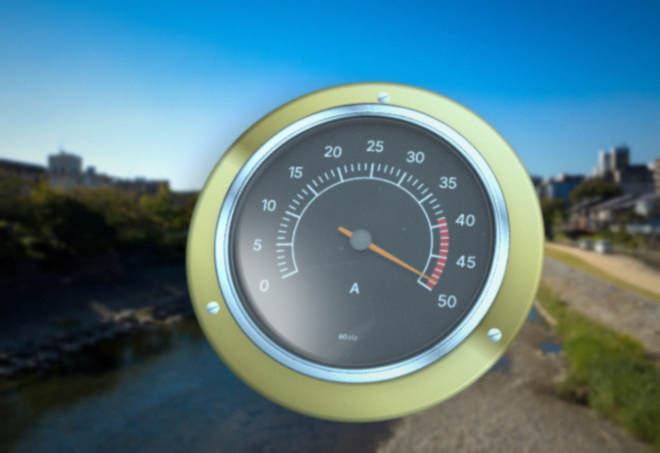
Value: 49 A
